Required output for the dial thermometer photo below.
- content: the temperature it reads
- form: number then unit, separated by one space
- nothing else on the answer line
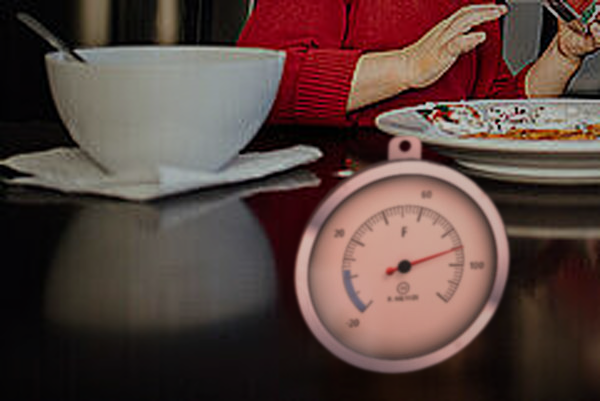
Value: 90 °F
